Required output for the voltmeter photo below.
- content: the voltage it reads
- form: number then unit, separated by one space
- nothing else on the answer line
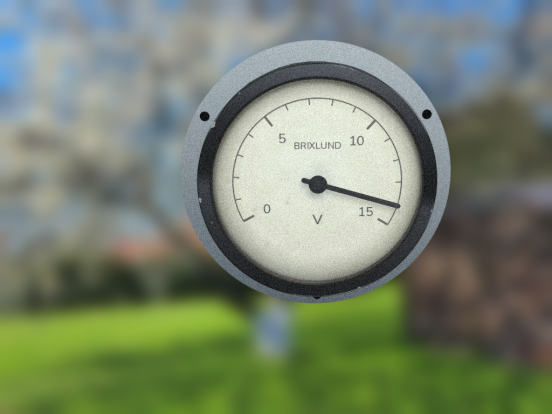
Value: 14 V
